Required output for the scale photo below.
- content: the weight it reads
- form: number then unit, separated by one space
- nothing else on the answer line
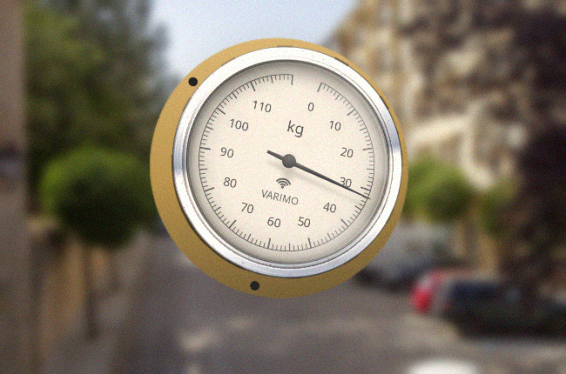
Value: 32 kg
